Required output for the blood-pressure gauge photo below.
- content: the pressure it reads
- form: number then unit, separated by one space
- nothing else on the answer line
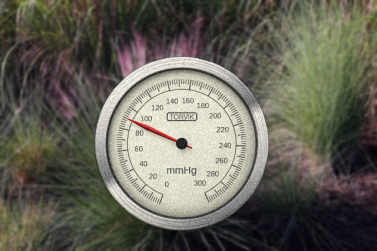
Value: 90 mmHg
